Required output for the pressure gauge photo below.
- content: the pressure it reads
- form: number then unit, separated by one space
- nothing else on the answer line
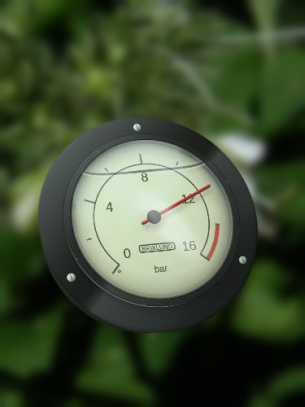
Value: 12 bar
